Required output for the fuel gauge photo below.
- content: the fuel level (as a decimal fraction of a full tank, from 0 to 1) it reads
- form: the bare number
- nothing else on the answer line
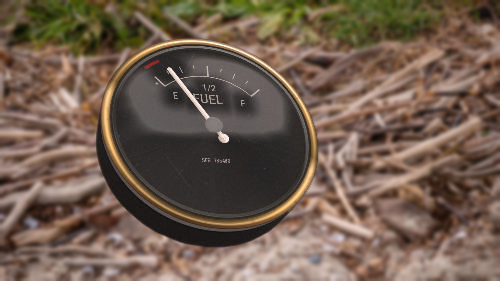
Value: 0.125
